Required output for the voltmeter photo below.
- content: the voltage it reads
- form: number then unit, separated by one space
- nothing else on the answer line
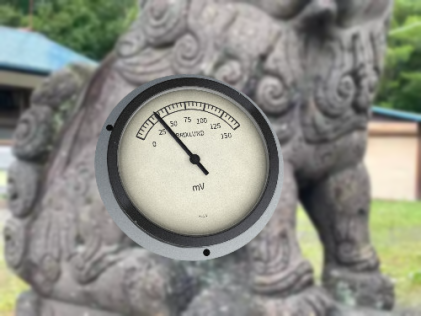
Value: 35 mV
